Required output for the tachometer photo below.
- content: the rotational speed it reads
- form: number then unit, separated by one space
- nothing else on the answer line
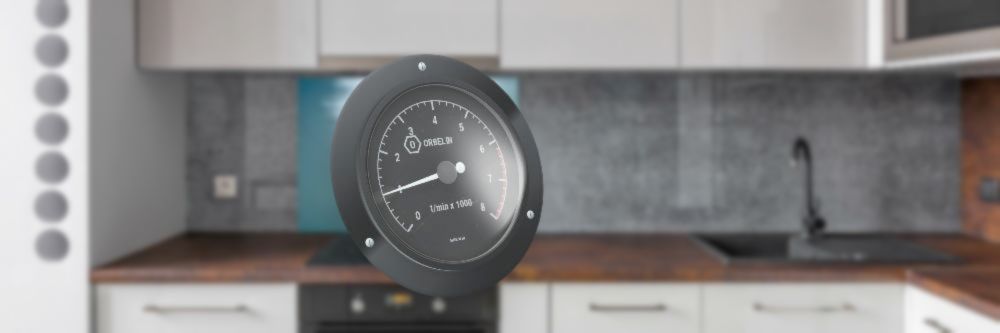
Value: 1000 rpm
